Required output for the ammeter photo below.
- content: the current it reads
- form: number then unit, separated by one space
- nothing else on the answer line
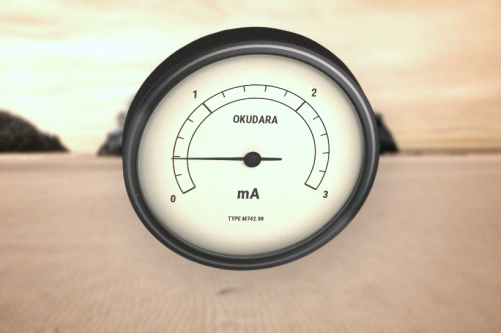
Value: 0.4 mA
